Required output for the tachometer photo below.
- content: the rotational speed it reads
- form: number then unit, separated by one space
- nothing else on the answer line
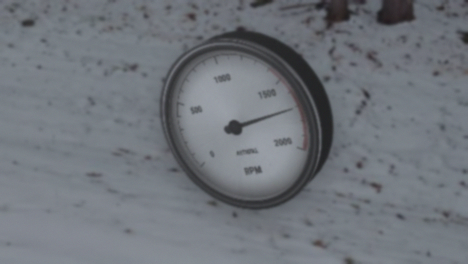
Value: 1700 rpm
